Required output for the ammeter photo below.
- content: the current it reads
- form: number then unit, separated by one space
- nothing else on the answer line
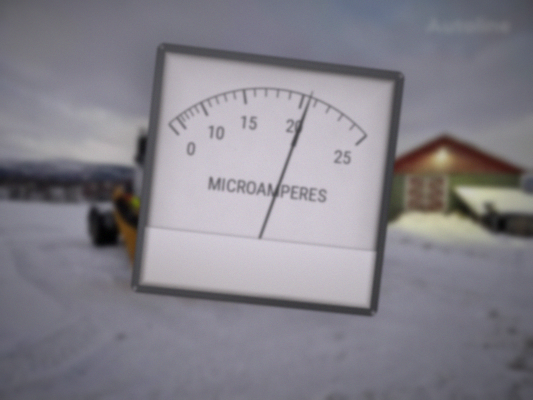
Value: 20.5 µA
